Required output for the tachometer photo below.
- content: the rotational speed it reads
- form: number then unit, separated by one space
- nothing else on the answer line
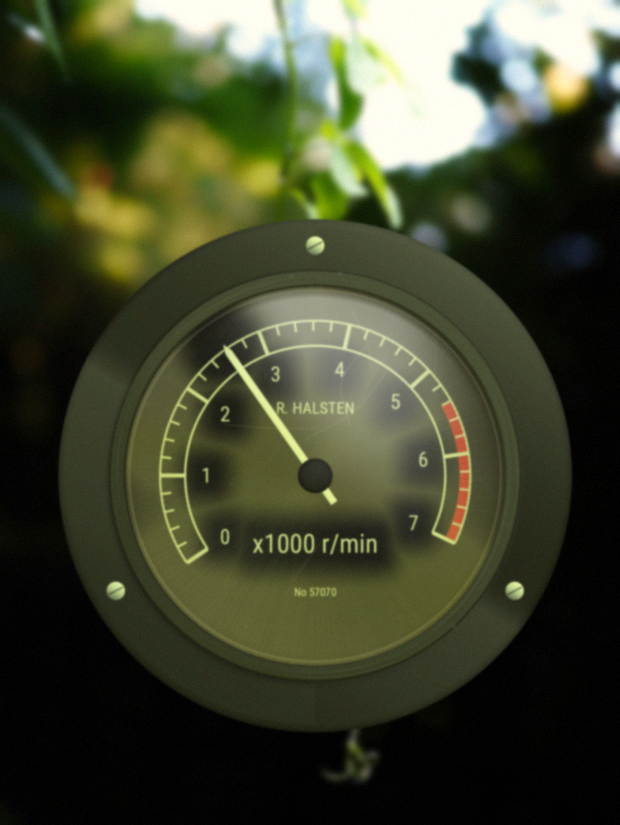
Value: 2600 rpm
